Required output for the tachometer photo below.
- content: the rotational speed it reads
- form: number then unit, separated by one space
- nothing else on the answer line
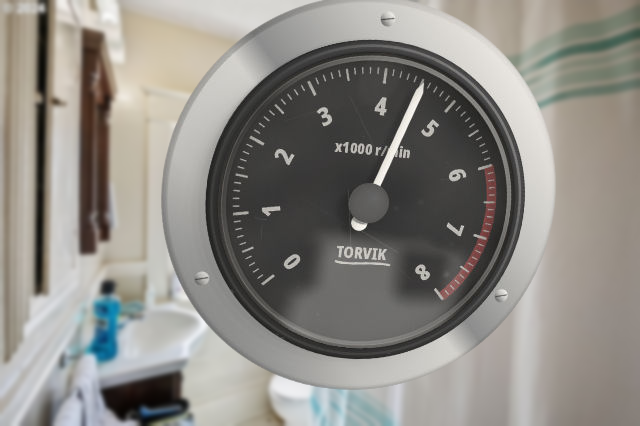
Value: 4500 rpm
